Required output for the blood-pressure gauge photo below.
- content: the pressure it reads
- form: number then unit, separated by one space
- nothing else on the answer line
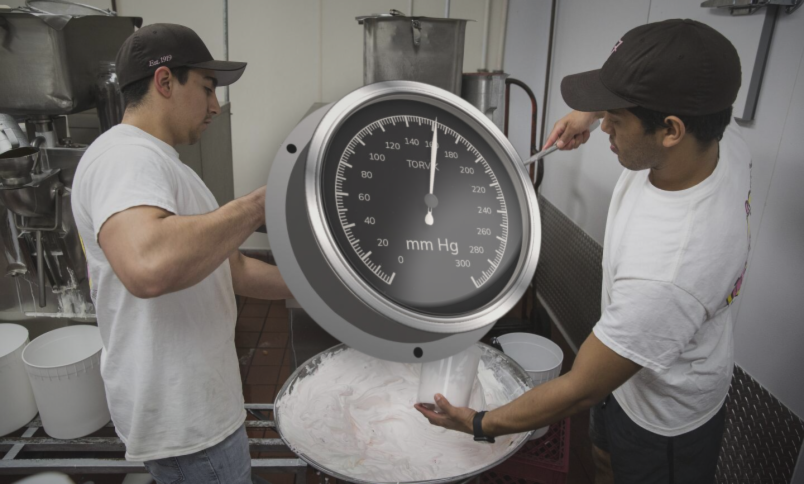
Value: 160 mmHg
